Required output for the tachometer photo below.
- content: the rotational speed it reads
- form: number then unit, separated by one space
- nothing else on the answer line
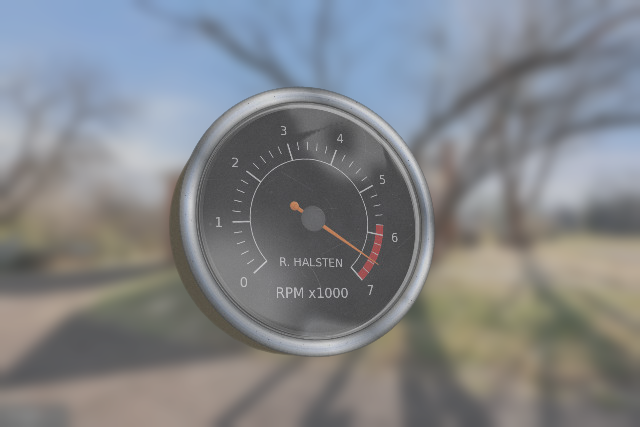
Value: 6600 rpm
